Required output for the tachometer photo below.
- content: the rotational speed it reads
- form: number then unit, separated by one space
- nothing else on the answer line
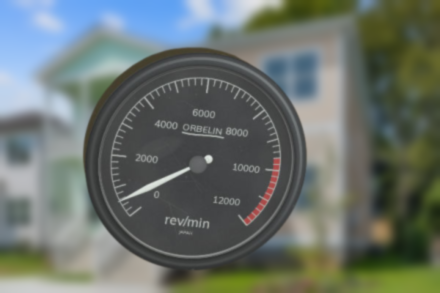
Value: 600 rpm
